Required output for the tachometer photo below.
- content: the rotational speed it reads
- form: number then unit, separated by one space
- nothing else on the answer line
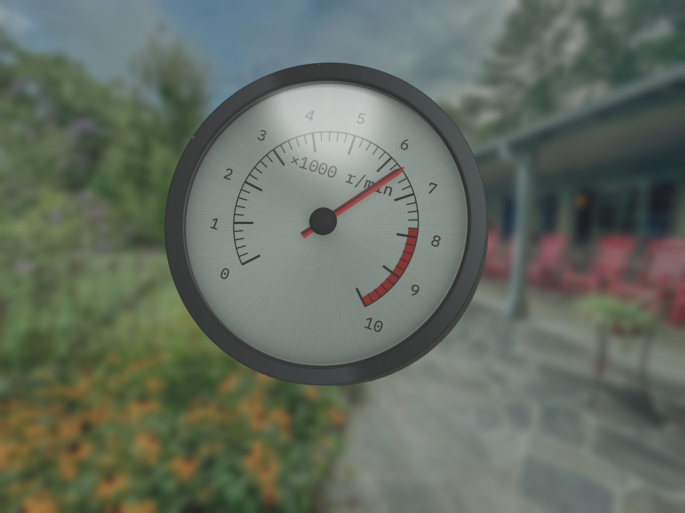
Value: 6400 rpm
